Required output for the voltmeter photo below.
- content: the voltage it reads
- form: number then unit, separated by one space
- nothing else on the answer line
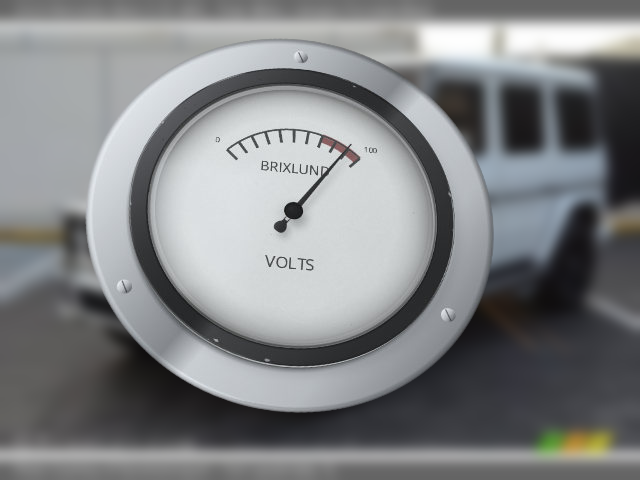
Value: 90 V
